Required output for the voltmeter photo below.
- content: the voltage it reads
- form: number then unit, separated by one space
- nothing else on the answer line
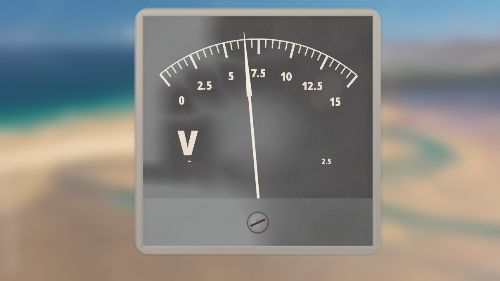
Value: 6.5 V
